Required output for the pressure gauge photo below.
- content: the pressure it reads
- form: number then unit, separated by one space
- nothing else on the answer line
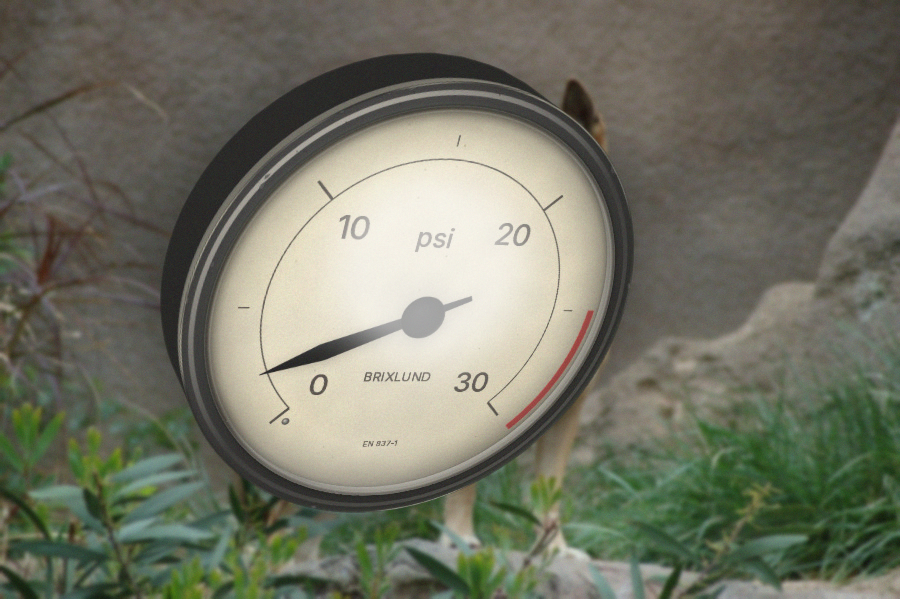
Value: 2.5 psi
